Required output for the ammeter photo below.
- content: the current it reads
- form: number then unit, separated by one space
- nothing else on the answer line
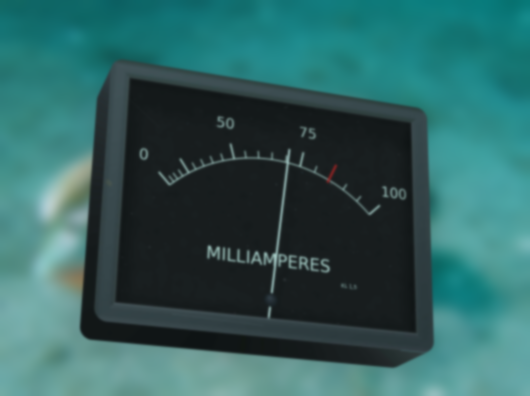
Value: 70 mA
